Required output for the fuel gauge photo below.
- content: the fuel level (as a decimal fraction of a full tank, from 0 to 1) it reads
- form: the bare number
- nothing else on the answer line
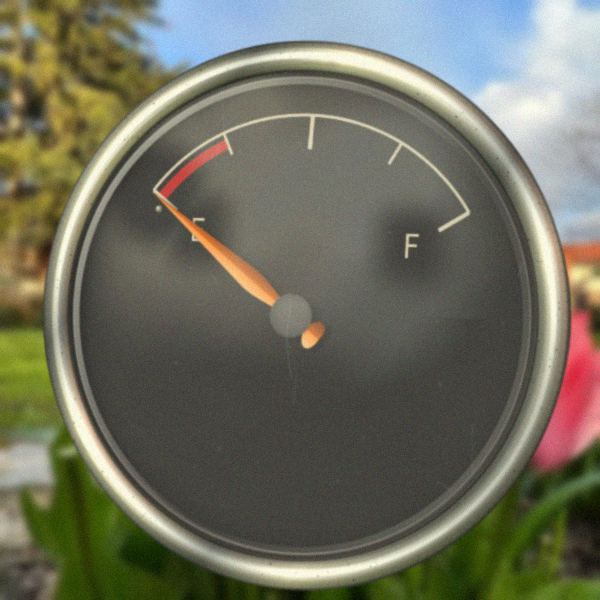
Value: 0
